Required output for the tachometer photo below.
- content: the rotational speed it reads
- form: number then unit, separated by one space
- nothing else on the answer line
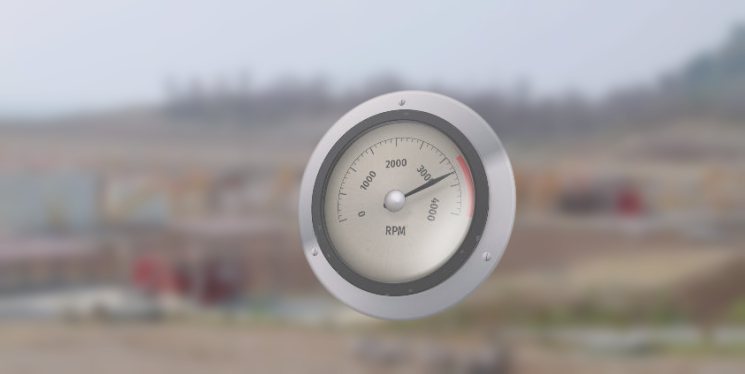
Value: 3300 rpm
